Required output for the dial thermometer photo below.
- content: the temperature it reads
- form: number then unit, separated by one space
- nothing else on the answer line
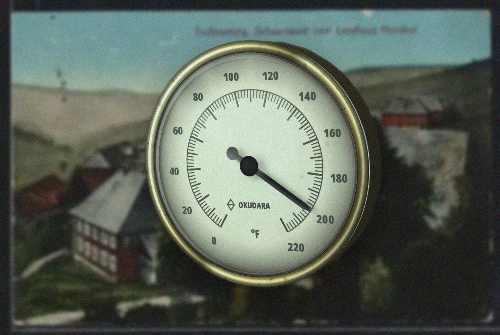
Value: 200 °F
